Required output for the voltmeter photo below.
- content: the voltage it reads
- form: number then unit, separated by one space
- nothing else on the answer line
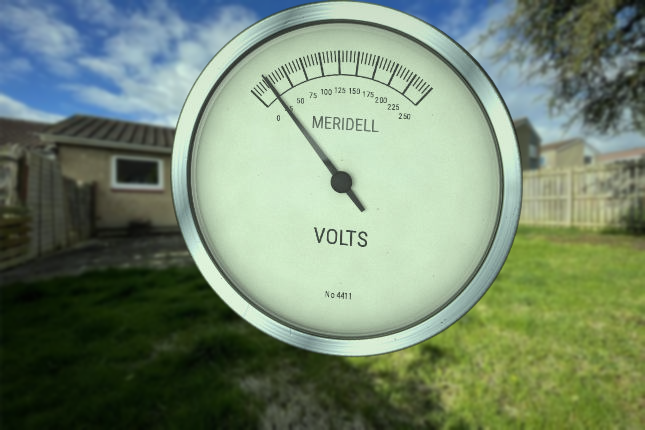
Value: 25 V
